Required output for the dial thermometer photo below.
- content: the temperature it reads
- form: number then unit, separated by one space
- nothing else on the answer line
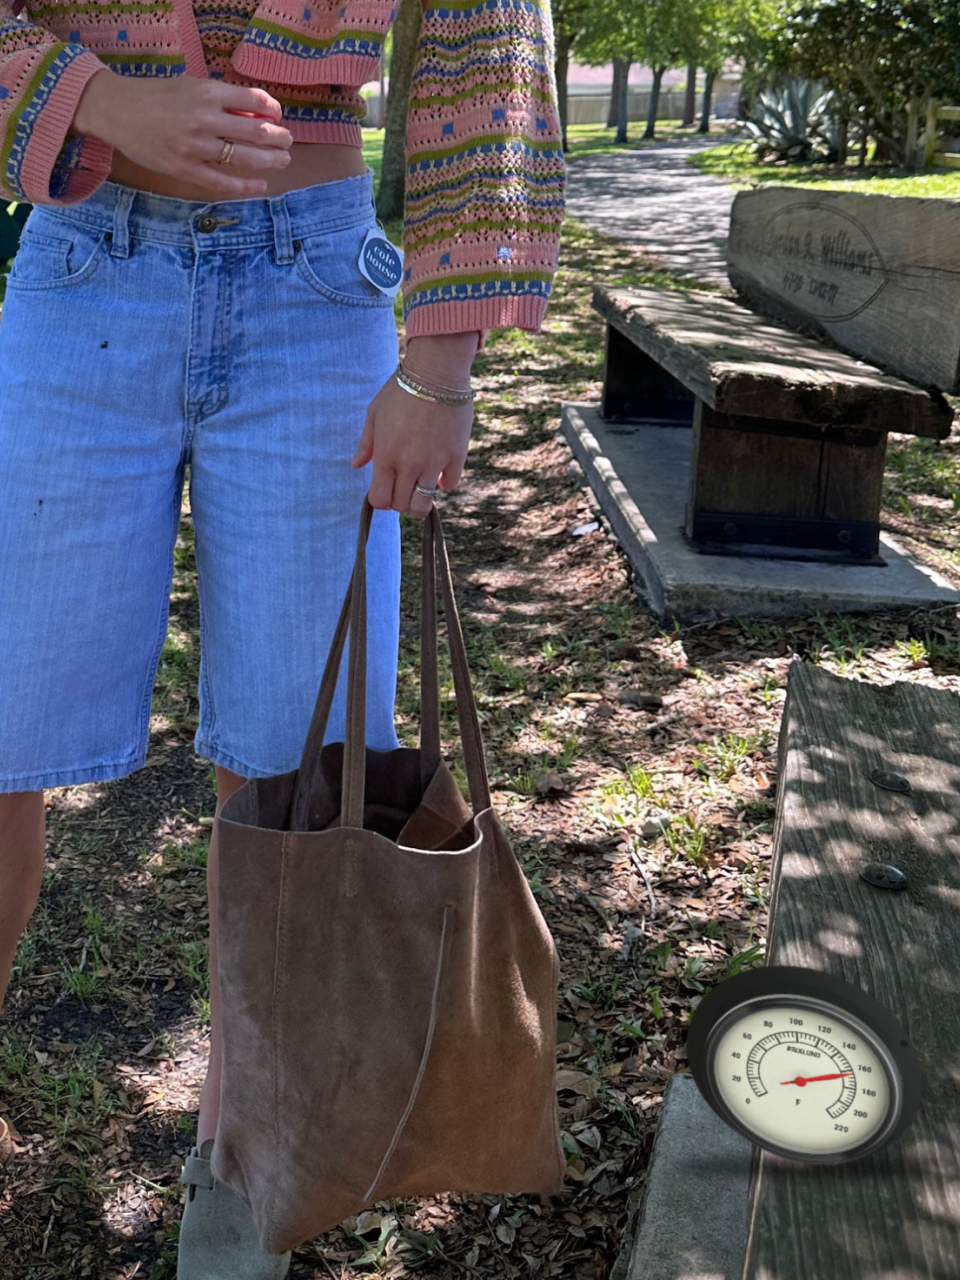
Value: 160 °F
